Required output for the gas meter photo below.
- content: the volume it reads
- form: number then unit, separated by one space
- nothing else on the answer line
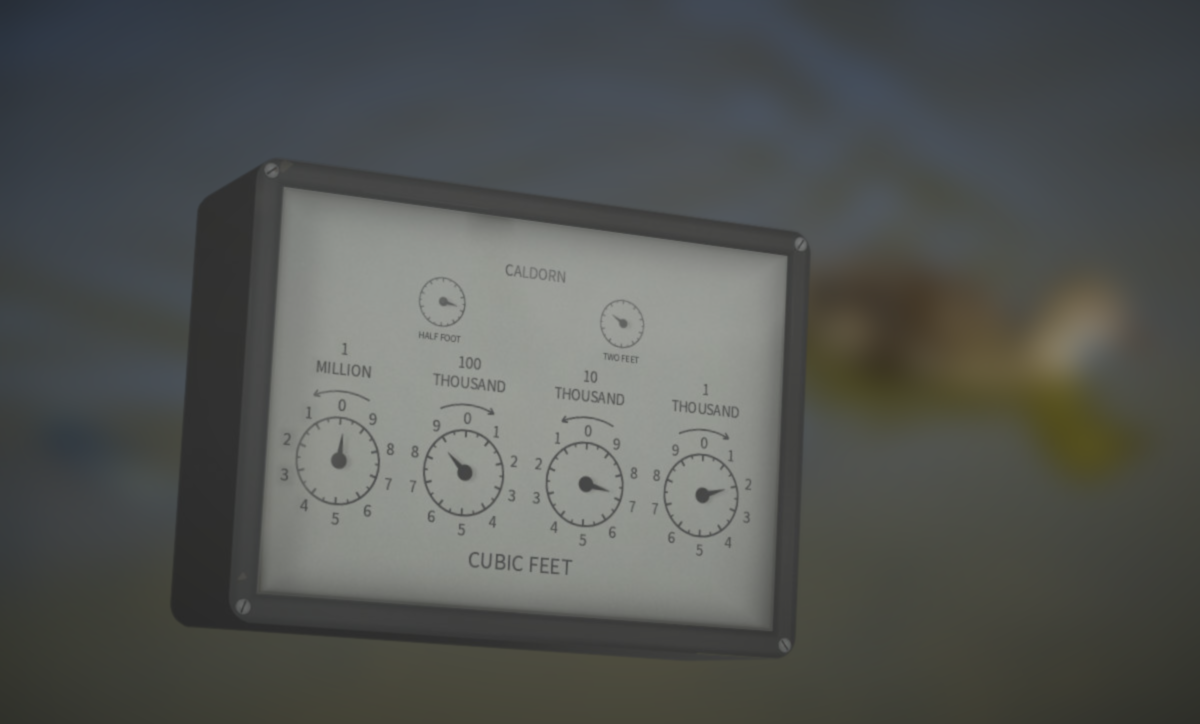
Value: 987200 ft³
